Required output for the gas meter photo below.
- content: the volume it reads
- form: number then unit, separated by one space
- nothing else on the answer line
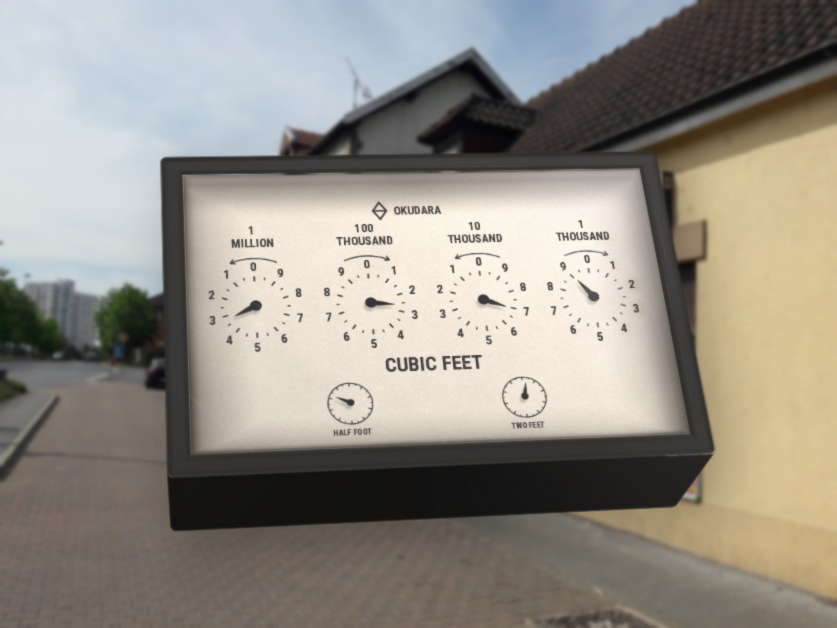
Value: 326900 ft³
